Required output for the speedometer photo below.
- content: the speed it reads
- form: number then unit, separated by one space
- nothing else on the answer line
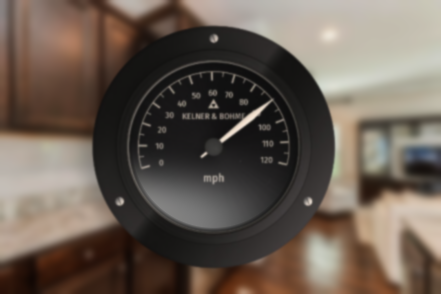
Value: 90 mph
